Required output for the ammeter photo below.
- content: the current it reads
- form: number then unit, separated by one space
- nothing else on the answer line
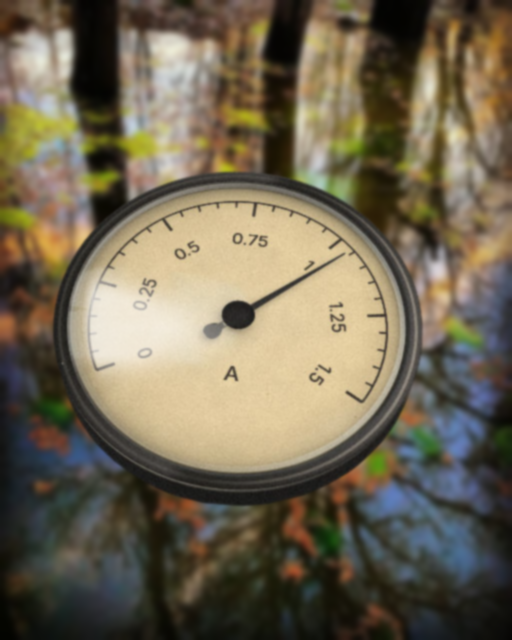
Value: 1.05 A
